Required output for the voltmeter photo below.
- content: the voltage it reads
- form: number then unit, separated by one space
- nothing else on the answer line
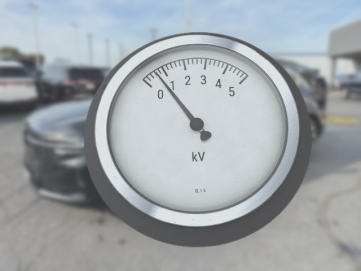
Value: 0.6 kV
